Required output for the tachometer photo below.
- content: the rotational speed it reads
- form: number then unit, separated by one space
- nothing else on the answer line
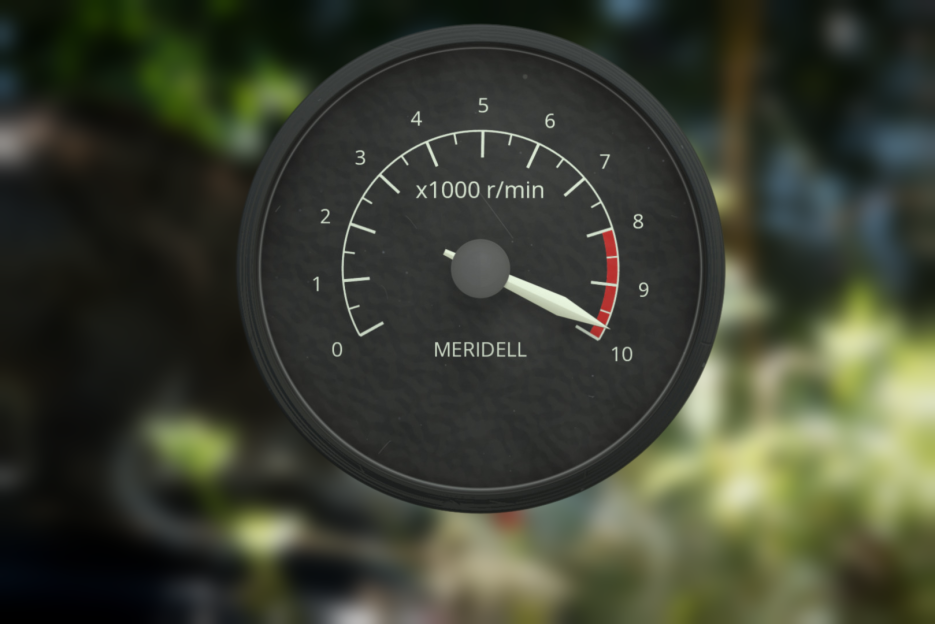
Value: 9750 rpm
